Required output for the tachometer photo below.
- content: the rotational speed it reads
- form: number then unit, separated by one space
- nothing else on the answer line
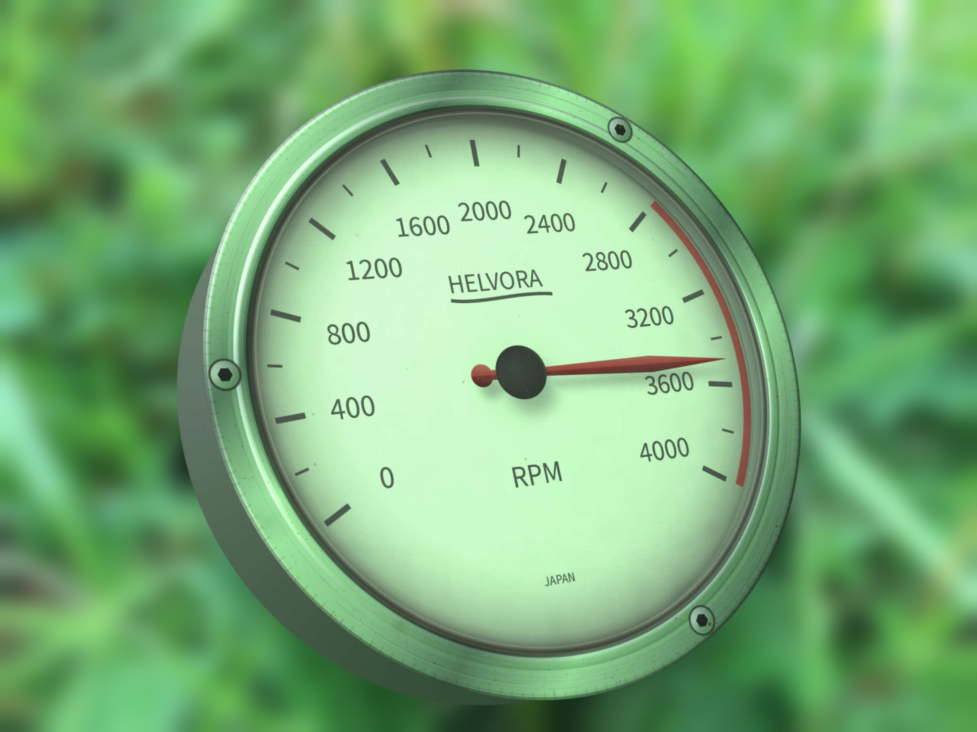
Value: 3500 rpm
